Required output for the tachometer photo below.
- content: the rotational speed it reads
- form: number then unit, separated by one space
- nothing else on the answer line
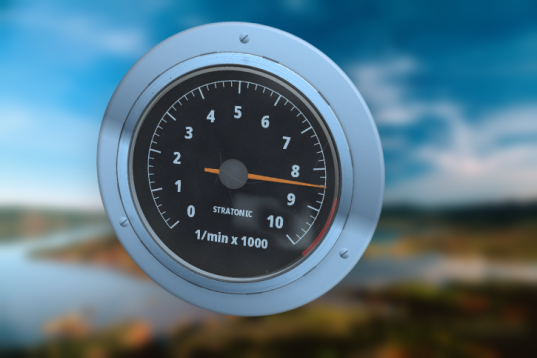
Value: 8400 rpm
